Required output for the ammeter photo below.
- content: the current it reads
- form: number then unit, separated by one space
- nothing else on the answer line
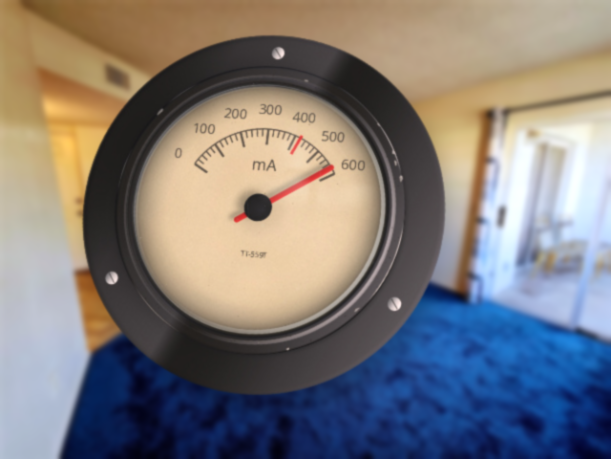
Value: 580 mA
